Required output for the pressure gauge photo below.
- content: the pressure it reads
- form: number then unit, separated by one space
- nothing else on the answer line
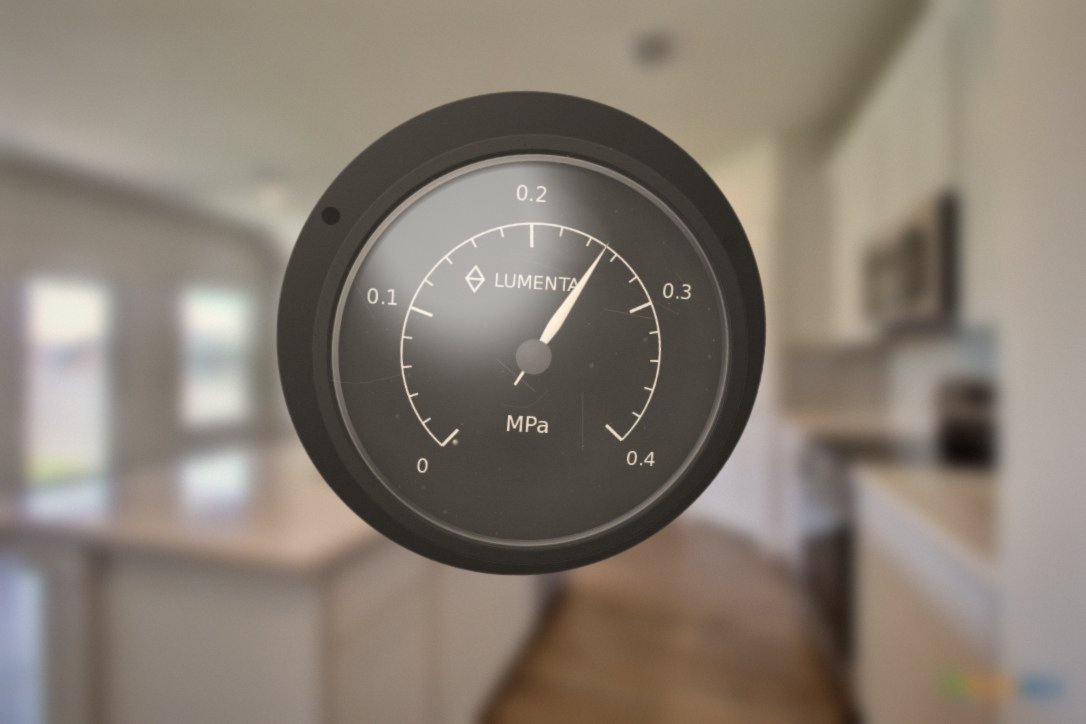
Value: 0.25 MPa
